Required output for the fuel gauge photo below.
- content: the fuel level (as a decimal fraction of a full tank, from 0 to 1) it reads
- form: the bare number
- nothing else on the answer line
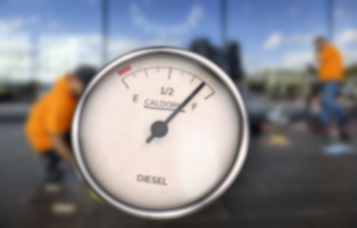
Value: 0.875
